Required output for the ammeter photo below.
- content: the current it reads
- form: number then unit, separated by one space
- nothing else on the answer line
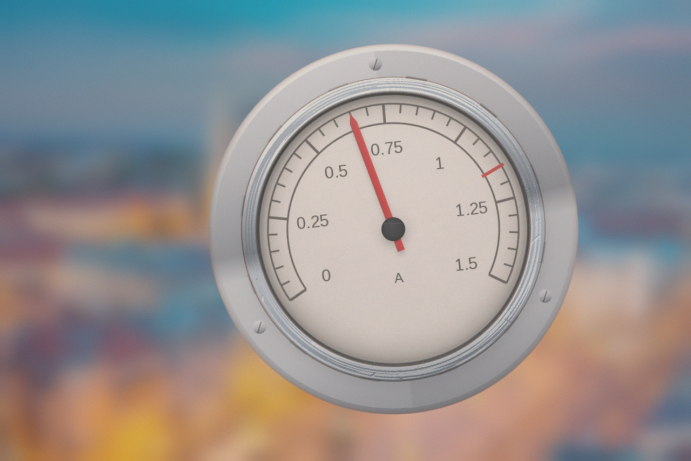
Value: 0.65 A
